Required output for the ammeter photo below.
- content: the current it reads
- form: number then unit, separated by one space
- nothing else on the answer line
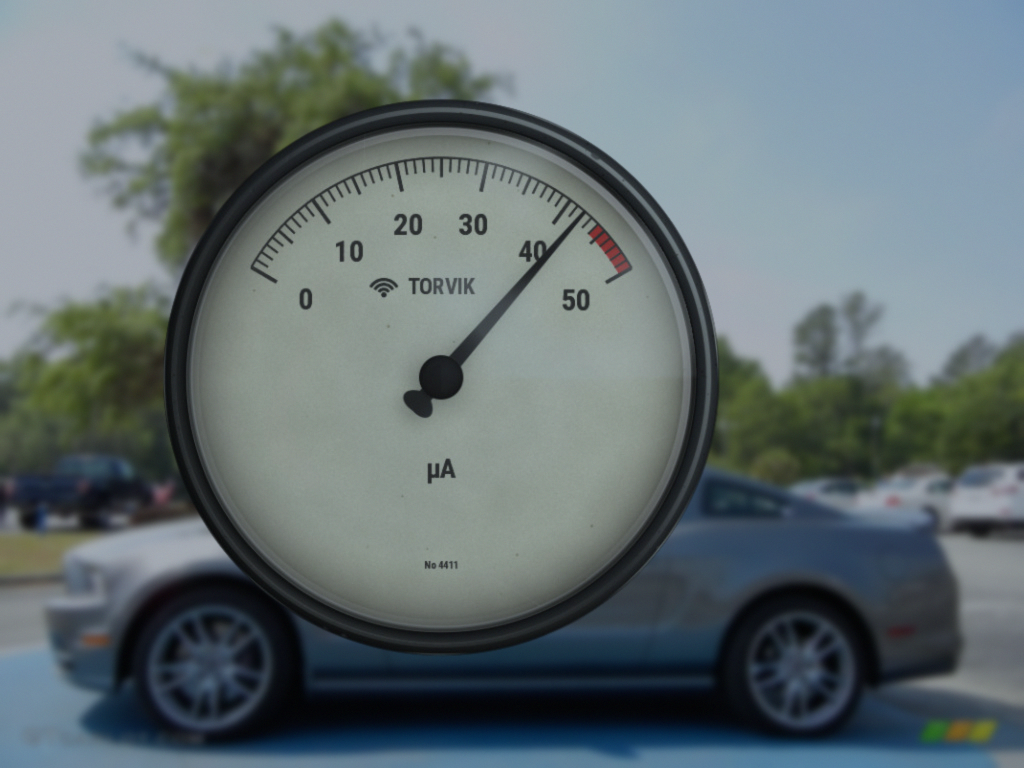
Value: 42 µA
